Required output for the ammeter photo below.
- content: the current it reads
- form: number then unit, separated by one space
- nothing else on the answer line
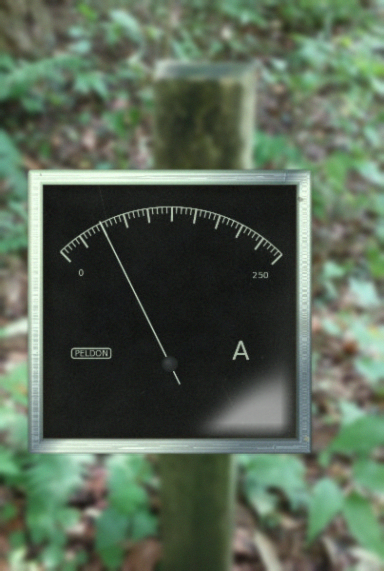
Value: 50 A
